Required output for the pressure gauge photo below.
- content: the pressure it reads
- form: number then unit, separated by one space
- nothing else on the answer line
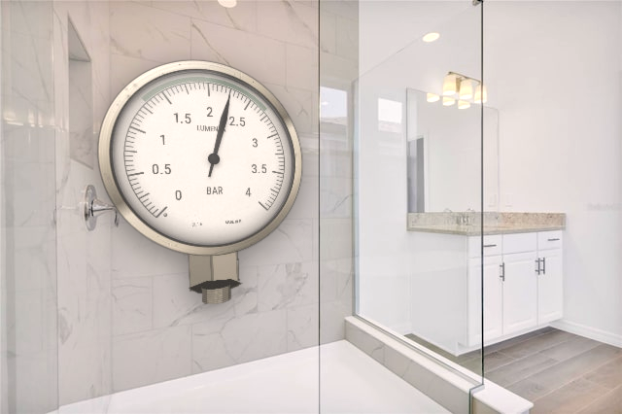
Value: 2.25 bar
